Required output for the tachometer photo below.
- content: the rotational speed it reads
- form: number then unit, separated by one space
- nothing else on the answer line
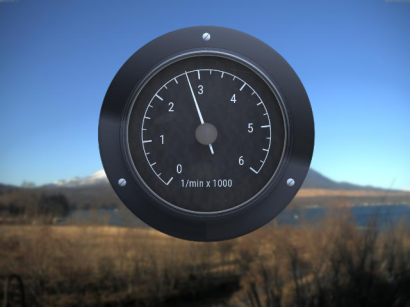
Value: 2750 rpm
